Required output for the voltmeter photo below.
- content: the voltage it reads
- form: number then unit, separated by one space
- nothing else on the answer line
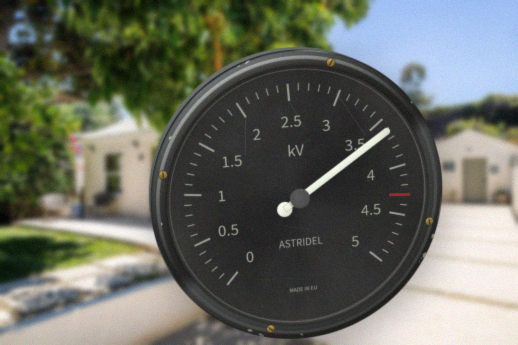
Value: 3.6 kV
